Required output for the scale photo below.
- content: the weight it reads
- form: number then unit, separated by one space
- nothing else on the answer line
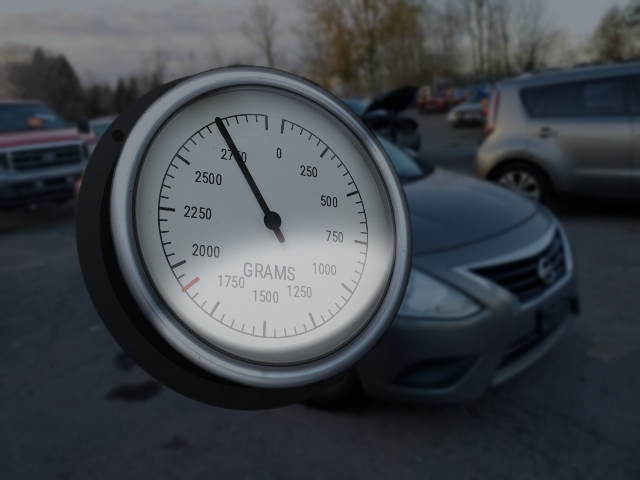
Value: 2750 g
